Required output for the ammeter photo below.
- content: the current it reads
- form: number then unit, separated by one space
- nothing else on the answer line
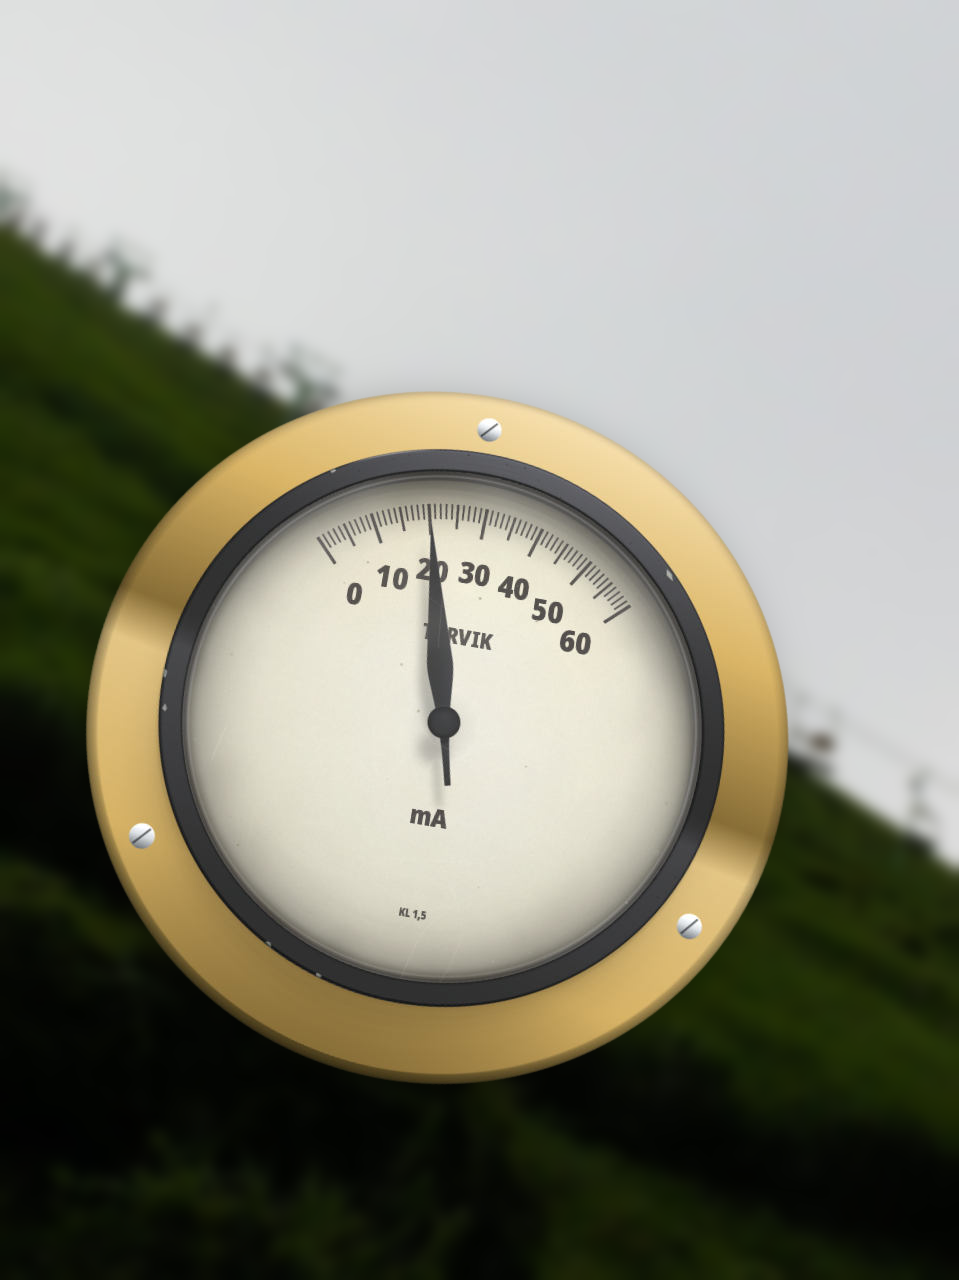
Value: 20 mA
